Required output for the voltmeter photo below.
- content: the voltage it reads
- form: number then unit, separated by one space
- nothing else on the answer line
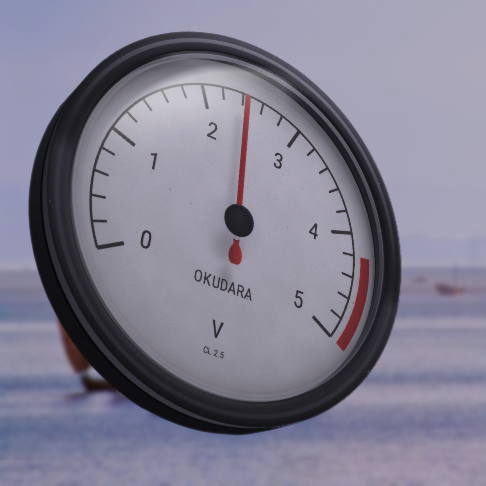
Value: 2.4 V
